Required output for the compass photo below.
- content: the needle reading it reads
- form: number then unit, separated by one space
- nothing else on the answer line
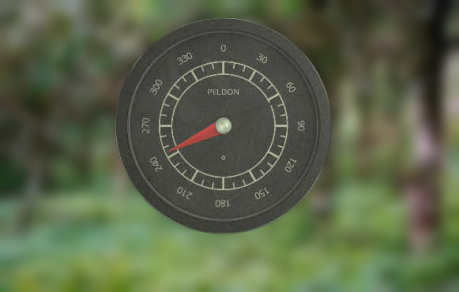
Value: 245 °
